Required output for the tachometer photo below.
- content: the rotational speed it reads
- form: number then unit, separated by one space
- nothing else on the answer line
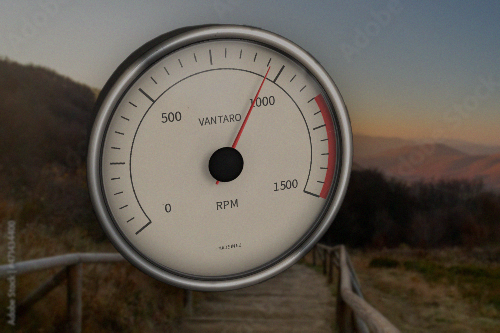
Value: 950 rpm
